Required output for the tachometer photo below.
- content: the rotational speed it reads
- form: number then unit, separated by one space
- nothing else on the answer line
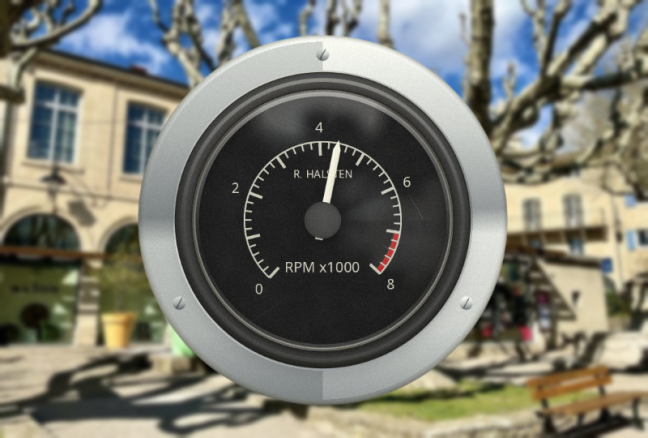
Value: 4400 rpm
